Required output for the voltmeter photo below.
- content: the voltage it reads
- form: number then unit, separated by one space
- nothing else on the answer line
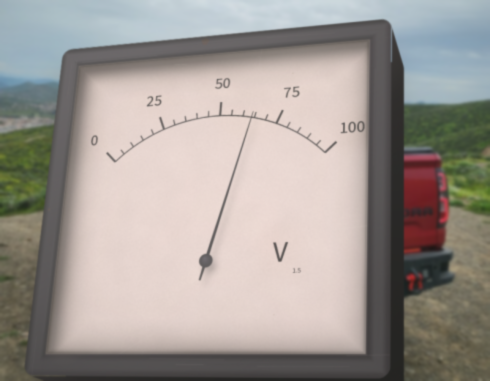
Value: 65 V
